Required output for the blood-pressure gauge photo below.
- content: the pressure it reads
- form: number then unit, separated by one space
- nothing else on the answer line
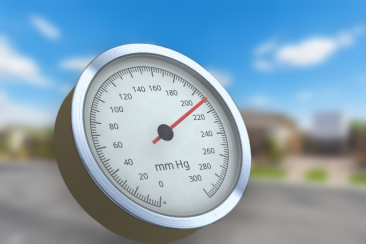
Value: 210 mmHg
